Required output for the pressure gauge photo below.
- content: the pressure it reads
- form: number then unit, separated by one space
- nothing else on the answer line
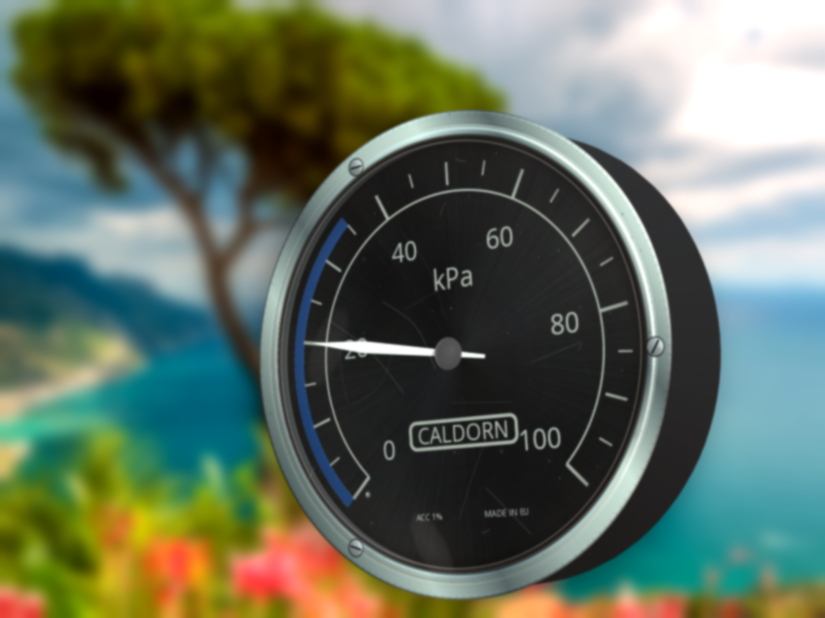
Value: 20 kPa
